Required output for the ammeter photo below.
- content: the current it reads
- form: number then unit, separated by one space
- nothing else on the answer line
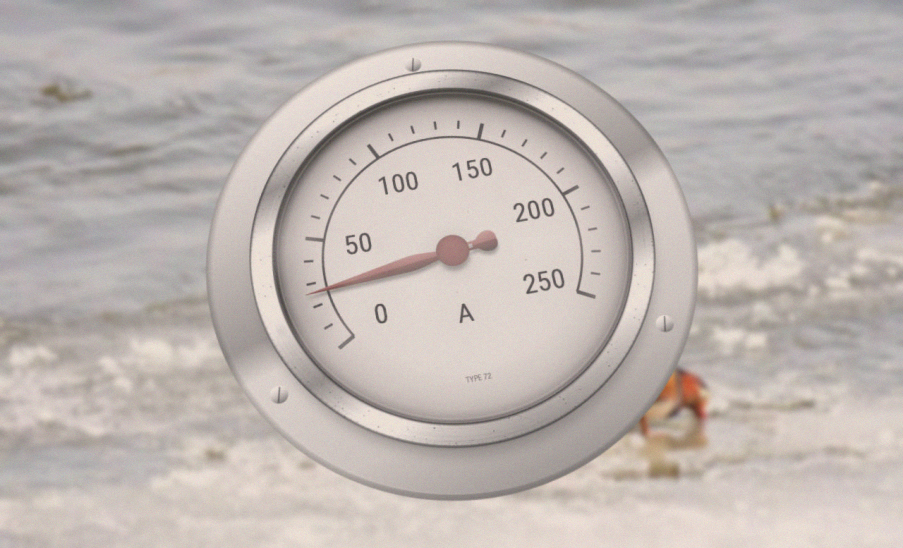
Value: 25 A
